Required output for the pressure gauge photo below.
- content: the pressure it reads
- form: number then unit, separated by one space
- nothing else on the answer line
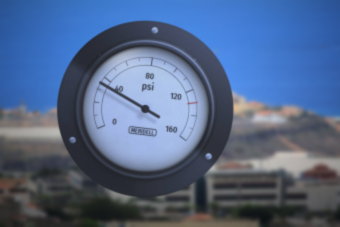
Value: 35 psi
